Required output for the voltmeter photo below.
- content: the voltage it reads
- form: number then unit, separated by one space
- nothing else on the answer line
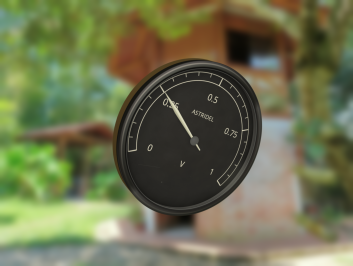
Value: 0.25 V
